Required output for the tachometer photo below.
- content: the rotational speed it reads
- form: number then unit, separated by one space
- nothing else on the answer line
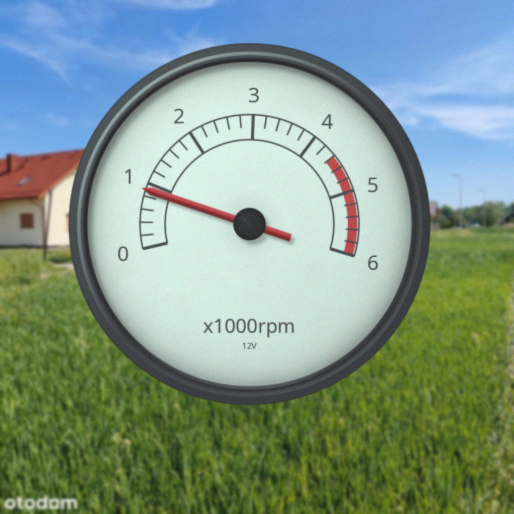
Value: 900 rpm
